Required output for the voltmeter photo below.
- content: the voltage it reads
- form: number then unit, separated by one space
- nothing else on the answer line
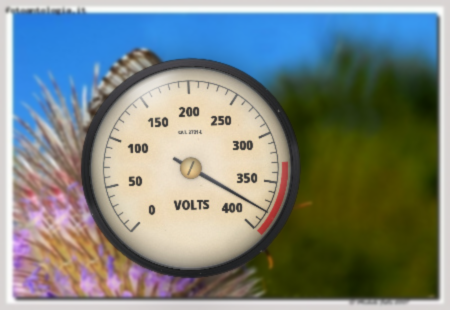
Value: 380 V
